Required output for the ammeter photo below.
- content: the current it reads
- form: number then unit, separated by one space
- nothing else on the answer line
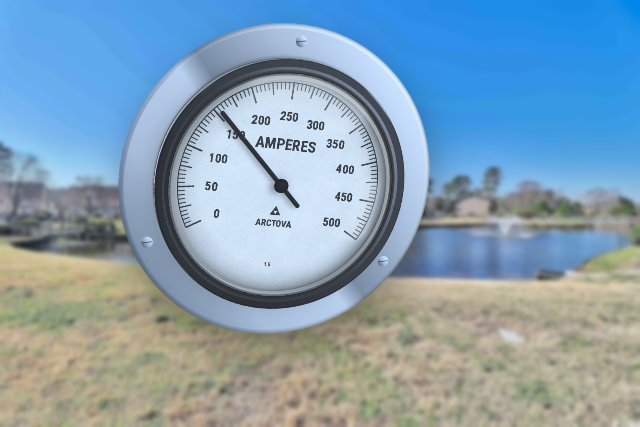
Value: 155 A
